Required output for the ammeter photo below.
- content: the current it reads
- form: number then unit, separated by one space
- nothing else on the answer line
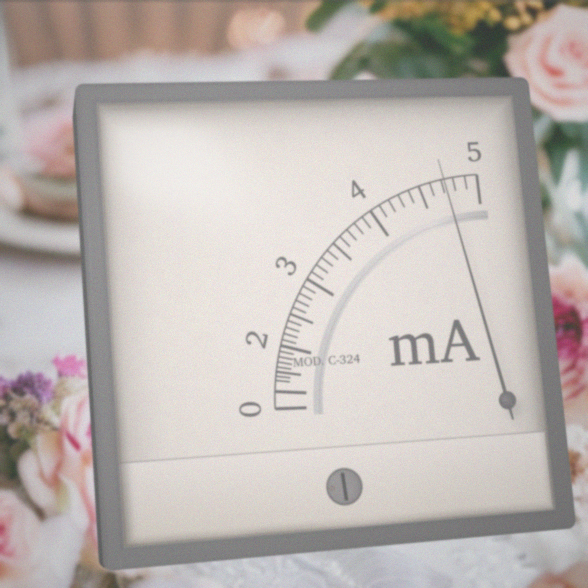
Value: 4.7 mA
